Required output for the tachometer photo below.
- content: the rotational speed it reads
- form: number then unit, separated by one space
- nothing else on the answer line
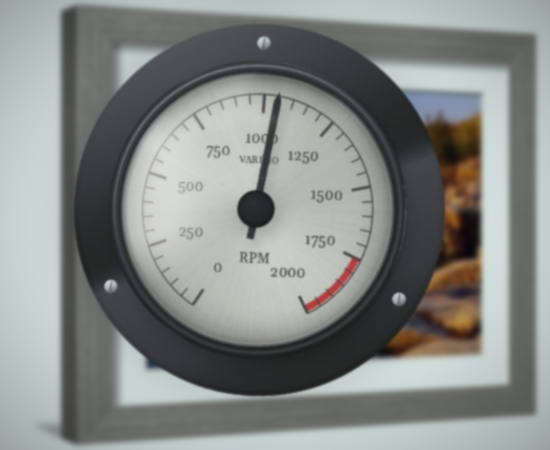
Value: 1050 rpm
